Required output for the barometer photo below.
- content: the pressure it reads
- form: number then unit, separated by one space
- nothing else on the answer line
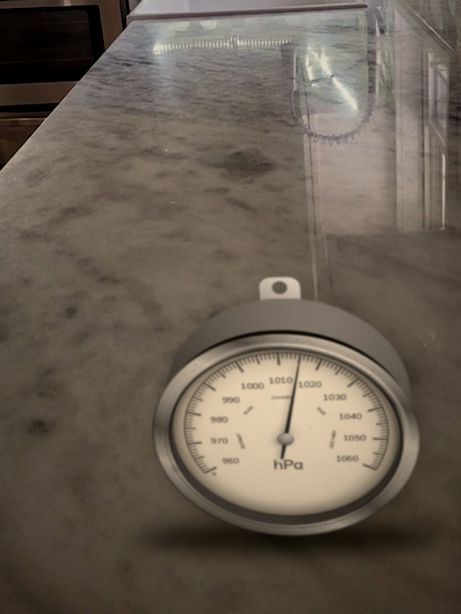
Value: 1015 hPa
